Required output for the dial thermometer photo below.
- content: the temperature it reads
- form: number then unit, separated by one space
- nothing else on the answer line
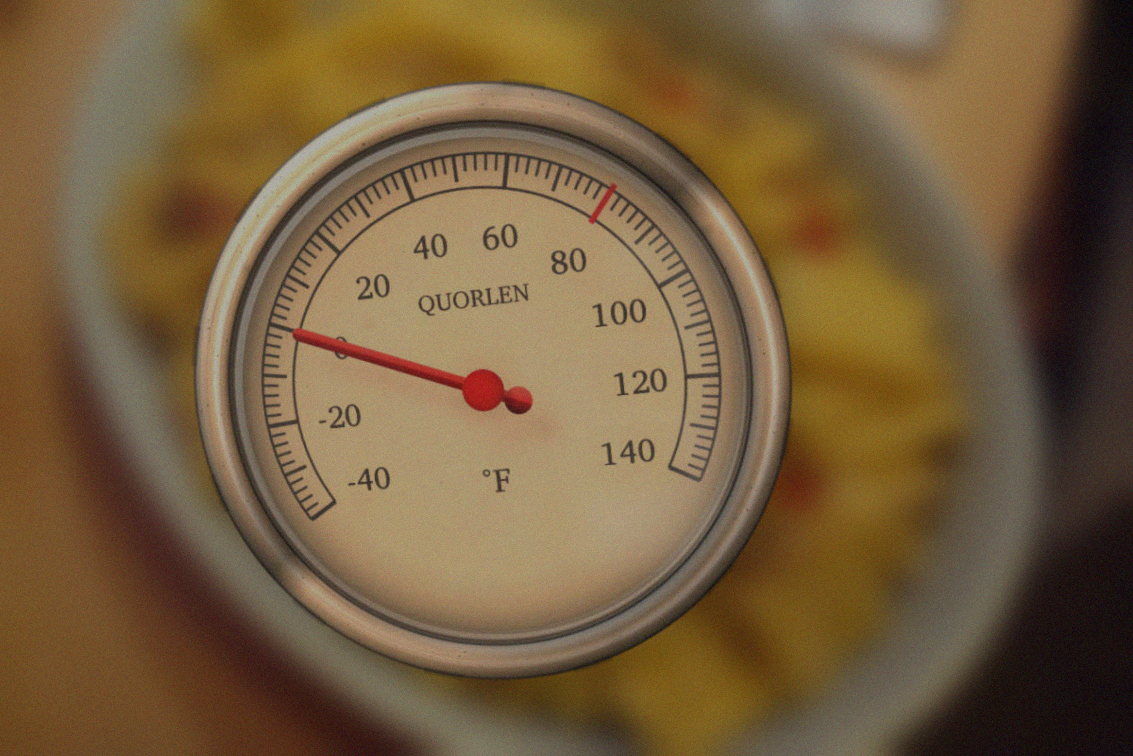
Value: 0 °F
